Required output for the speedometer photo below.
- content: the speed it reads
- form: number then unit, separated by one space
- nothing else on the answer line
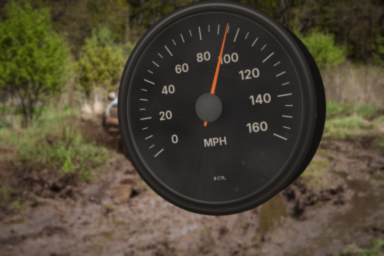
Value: 95 mph
